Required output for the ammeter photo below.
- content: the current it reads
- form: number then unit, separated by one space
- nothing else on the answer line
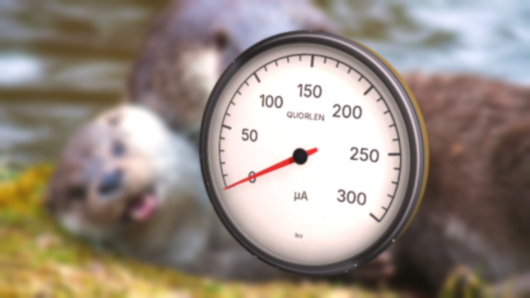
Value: 0 µA
